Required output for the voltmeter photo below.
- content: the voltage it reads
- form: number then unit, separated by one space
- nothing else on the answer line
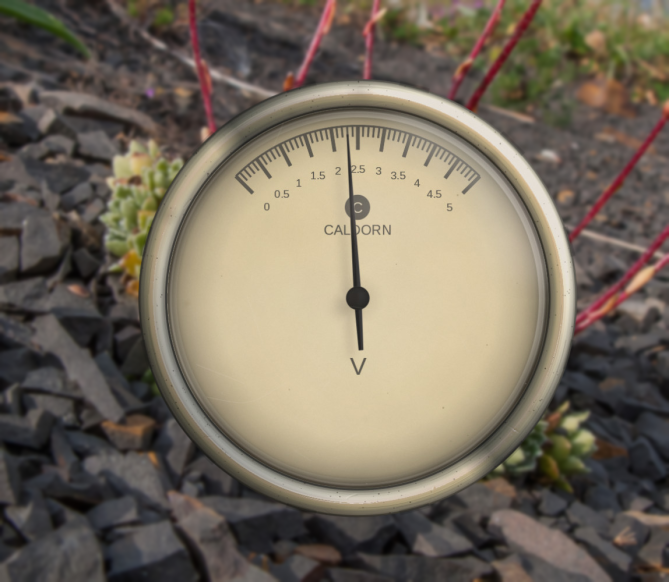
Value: 2.3 V
